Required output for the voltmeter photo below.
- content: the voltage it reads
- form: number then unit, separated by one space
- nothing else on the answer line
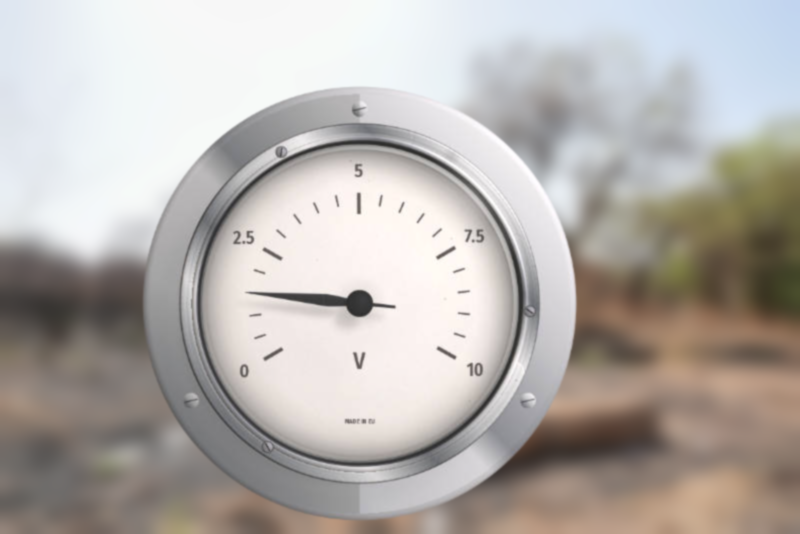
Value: 1.5 V
